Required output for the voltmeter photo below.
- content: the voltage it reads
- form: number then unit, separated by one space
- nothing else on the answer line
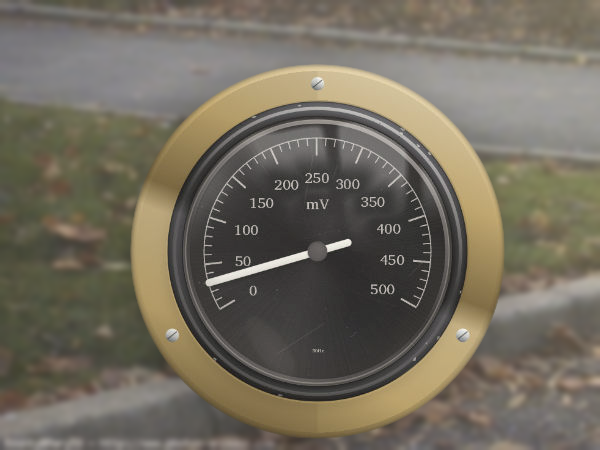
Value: 30 mV
